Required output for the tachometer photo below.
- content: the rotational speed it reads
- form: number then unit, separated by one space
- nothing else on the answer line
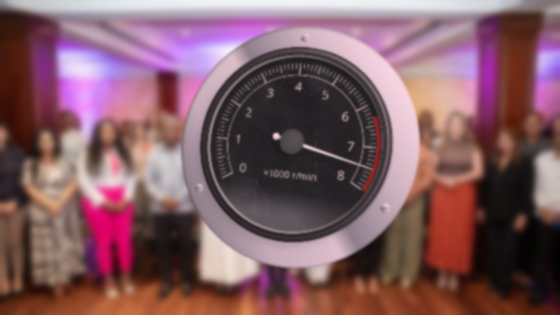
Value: 7500 rpm
